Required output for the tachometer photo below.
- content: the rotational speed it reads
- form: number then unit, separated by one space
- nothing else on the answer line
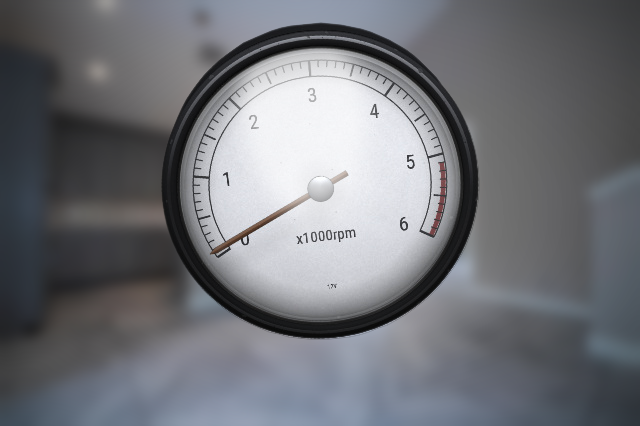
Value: 100 rpm
